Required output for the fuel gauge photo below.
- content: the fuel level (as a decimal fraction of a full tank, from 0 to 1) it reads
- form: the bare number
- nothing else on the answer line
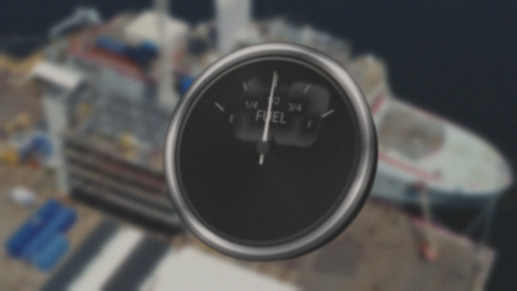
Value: 0.5
